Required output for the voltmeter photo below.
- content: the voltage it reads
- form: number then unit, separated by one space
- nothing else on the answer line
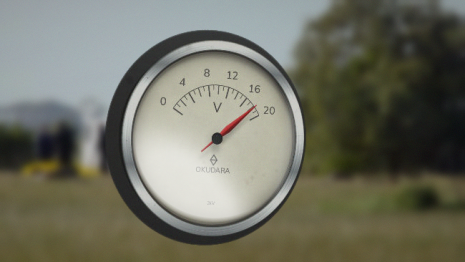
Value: 18 V
